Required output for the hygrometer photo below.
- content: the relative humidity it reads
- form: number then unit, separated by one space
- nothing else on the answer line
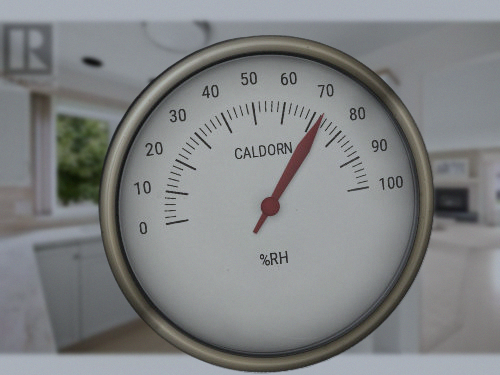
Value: 72 %
